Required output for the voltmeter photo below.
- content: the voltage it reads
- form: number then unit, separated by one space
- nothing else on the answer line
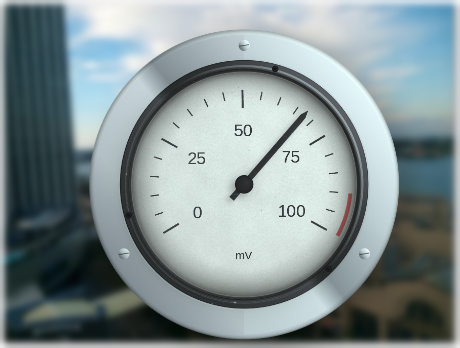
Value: 67.5 mV
